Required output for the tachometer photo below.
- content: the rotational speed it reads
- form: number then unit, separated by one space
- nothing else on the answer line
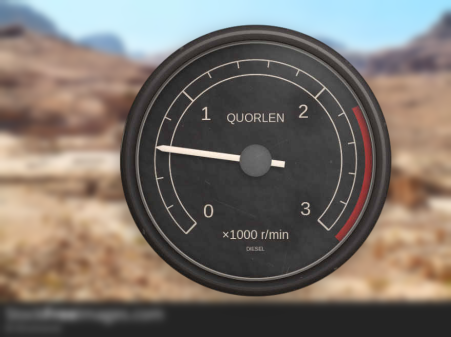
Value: 600 rpm
